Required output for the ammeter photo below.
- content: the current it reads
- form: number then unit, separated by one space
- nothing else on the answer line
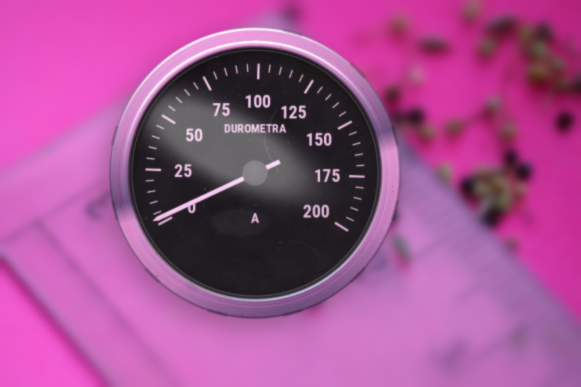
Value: 2.5 A
